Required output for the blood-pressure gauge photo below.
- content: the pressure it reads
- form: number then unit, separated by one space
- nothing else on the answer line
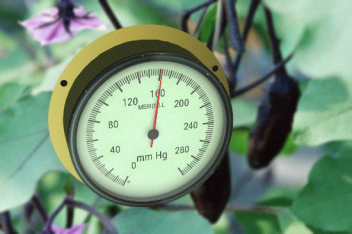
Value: 160 mmHg
